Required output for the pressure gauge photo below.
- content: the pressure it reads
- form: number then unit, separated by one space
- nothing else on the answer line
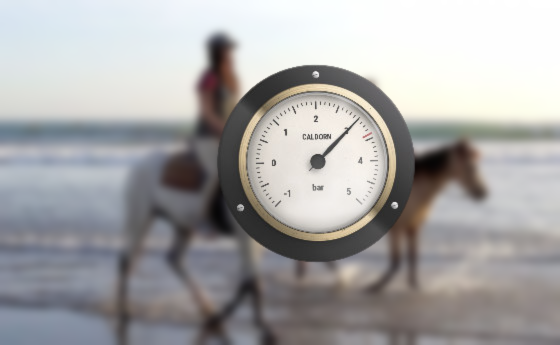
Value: 3 bar
